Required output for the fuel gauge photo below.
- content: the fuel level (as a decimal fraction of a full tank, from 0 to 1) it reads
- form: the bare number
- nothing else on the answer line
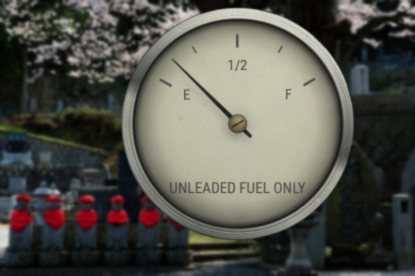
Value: 0.125
